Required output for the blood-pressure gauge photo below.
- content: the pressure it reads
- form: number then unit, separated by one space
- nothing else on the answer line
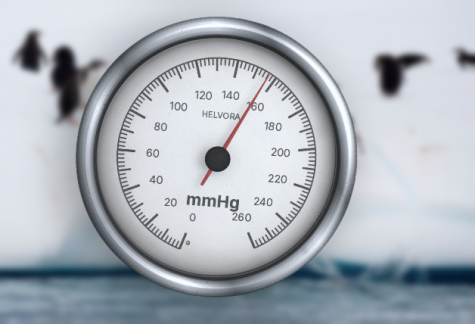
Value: 156 mmHg
